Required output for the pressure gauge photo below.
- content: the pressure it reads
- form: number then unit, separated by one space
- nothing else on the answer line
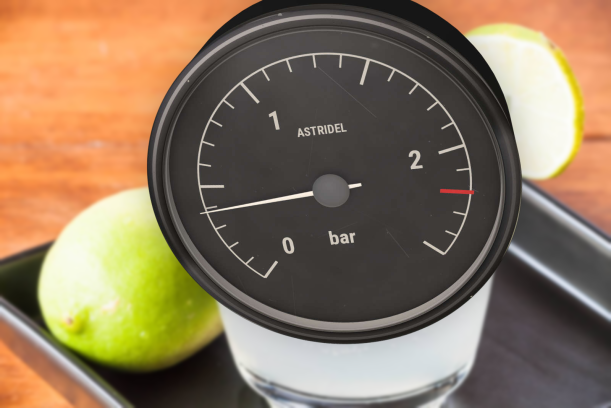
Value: 0.4 bar
